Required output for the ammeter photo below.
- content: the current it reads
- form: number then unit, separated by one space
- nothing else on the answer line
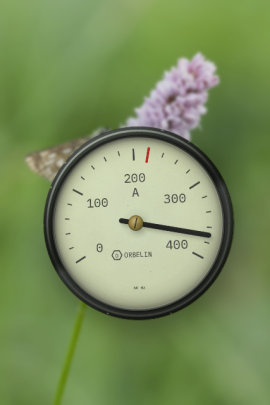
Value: 370 A
